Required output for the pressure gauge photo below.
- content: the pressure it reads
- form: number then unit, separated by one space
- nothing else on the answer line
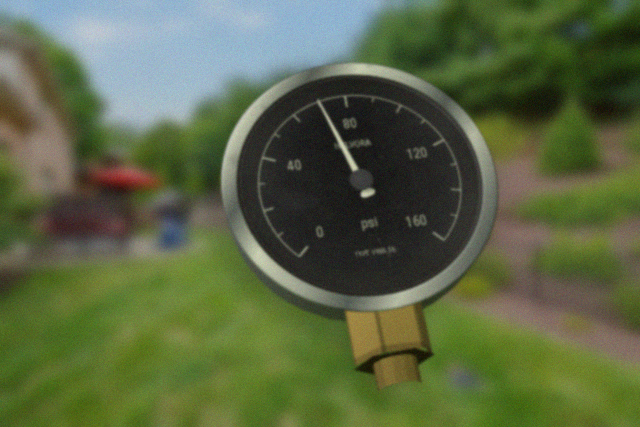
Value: 70 psi
